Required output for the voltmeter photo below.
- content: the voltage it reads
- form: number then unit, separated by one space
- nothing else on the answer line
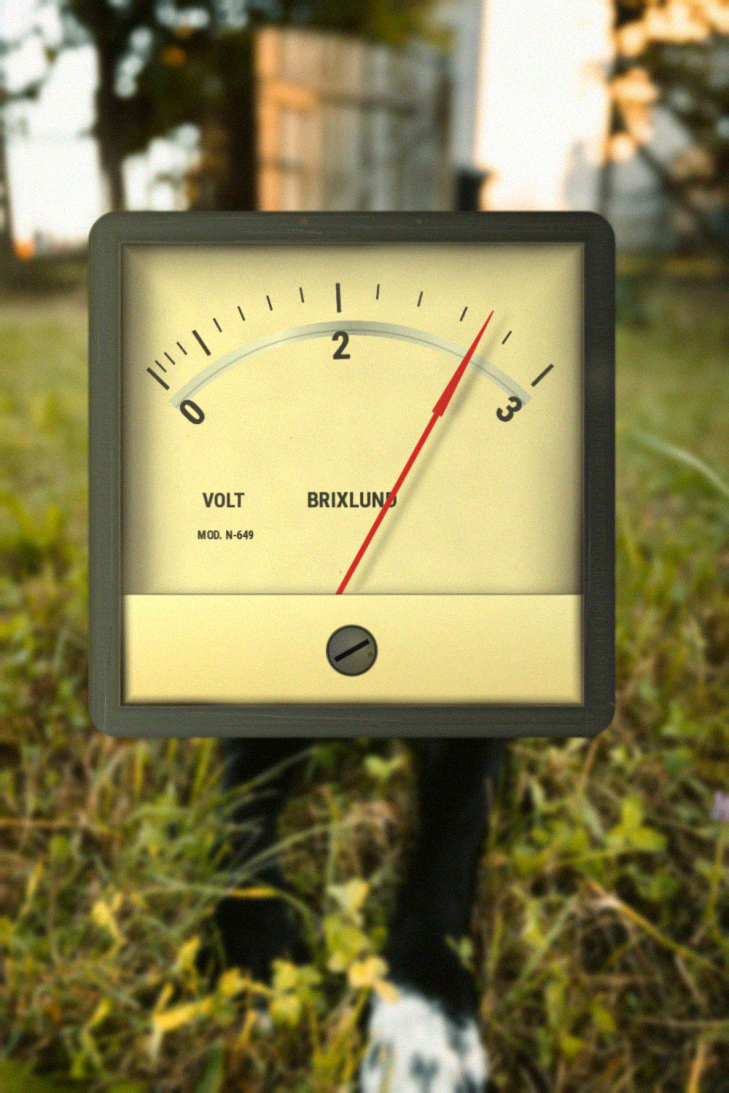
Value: 2.7 V
